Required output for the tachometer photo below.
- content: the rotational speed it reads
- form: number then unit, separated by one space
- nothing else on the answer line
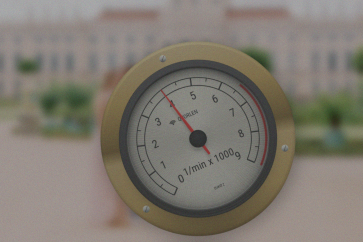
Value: 4000 rpm
